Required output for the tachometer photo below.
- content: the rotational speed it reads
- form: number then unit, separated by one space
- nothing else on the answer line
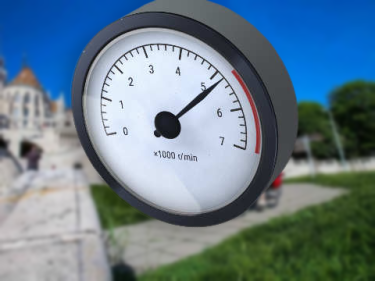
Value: 5200 rpm
